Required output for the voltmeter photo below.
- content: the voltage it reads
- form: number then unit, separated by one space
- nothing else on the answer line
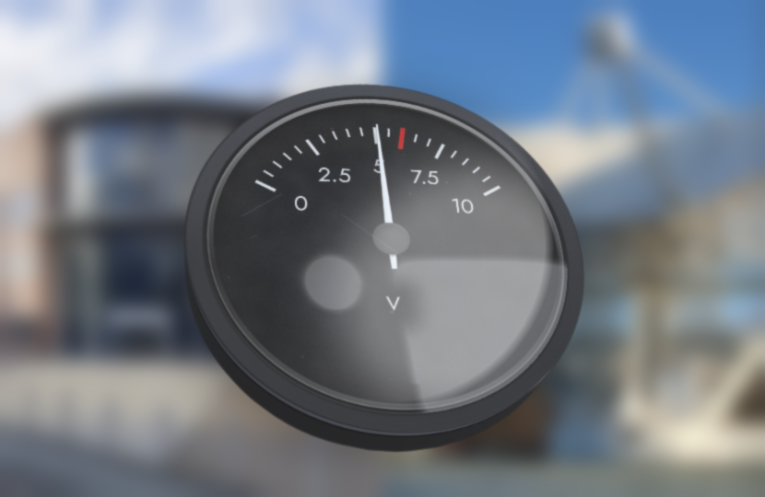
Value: 5 V
